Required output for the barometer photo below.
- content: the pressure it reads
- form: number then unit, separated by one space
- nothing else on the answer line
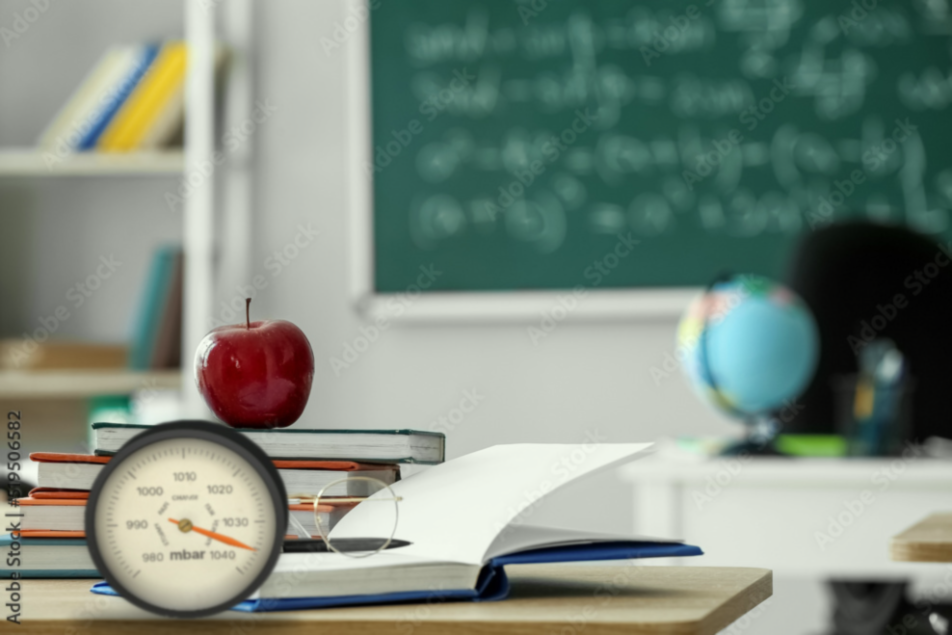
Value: 1035 mbar
